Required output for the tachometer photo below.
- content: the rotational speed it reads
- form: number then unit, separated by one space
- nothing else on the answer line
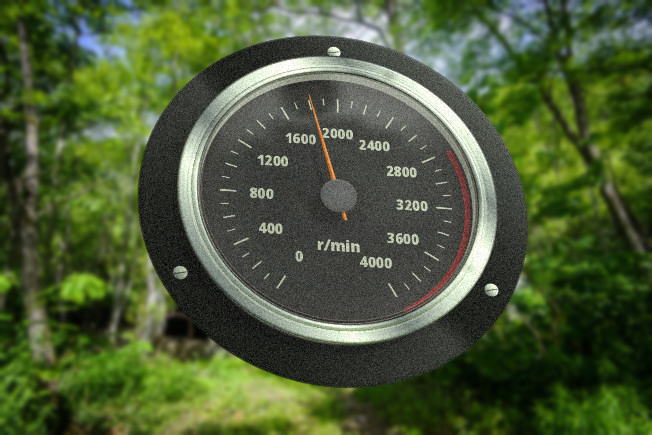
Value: 1800 rpm
